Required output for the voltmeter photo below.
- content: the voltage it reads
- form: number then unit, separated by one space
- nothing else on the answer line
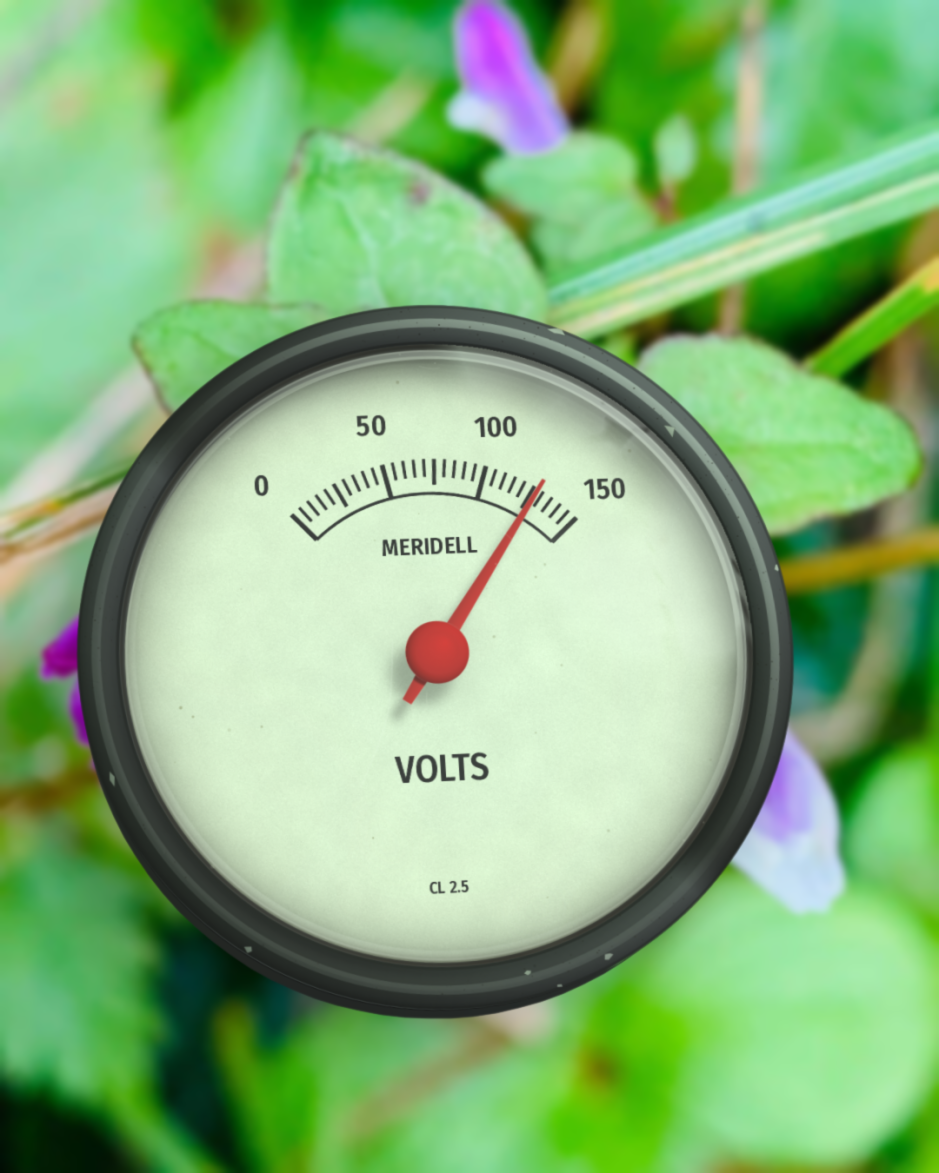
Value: 127.5 V
